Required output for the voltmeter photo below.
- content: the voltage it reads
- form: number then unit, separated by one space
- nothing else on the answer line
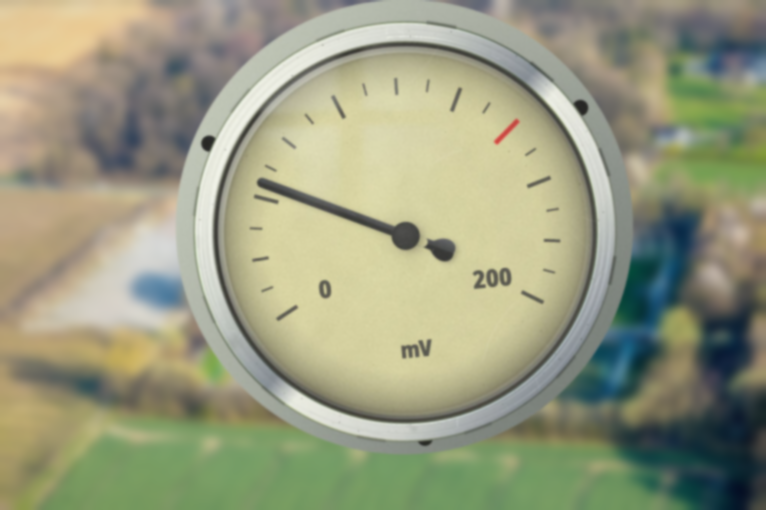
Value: 45 mV
